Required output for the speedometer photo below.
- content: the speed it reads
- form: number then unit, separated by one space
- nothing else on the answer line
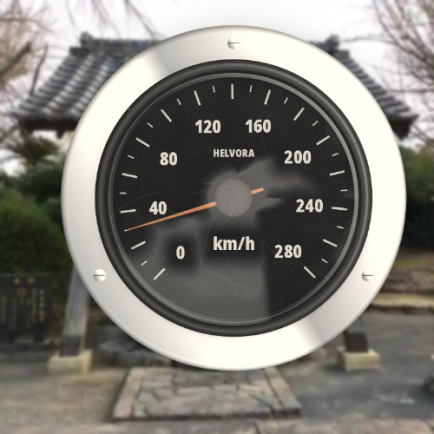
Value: 30 km/h
